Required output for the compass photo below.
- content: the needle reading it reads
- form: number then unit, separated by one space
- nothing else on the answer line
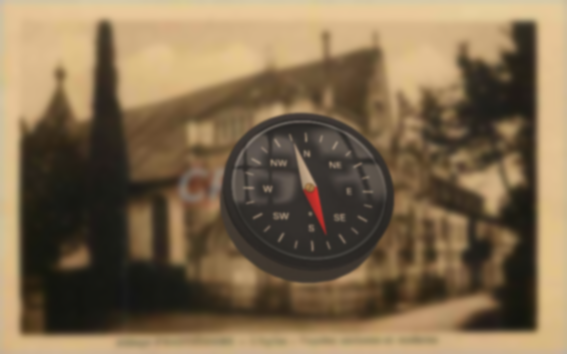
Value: 165 °
